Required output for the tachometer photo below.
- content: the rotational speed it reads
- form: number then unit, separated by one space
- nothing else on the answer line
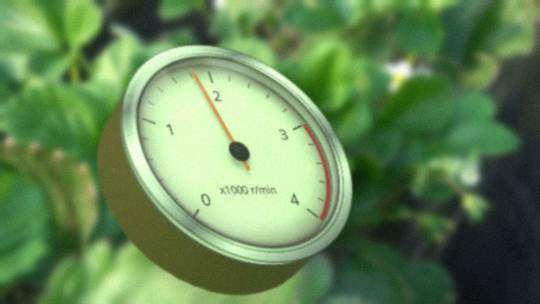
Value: 1800 rpm
